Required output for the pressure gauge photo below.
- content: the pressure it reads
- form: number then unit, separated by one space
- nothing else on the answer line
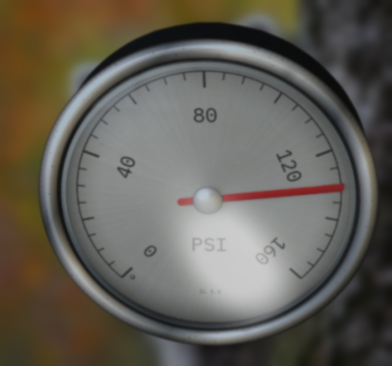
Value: 130 psi
